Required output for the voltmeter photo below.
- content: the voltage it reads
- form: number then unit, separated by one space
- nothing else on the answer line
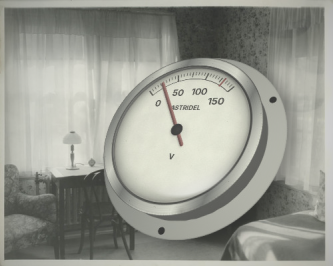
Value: 25 V
